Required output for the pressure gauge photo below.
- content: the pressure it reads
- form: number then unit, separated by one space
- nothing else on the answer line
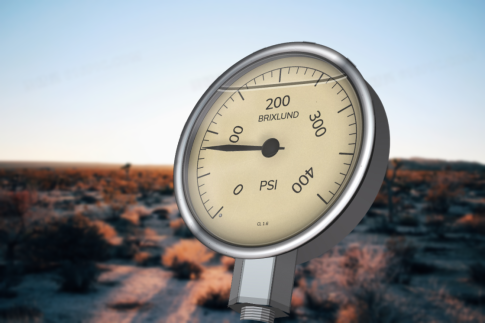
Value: 80 psi
